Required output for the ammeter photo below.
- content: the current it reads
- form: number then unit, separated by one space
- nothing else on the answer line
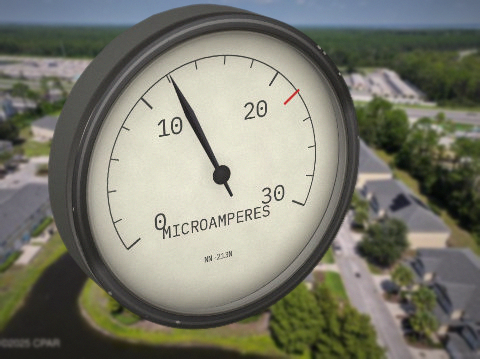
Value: 12 µA
